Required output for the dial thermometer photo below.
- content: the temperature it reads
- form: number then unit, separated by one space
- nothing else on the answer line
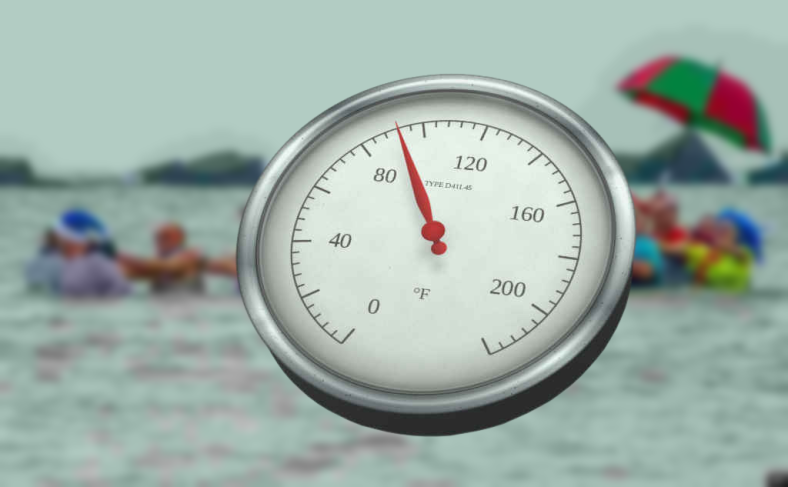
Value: 92 °F
